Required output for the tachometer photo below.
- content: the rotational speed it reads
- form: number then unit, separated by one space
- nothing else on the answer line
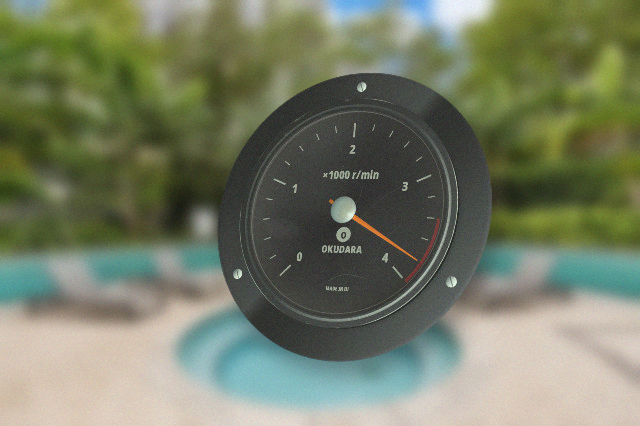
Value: 3800 rpm
